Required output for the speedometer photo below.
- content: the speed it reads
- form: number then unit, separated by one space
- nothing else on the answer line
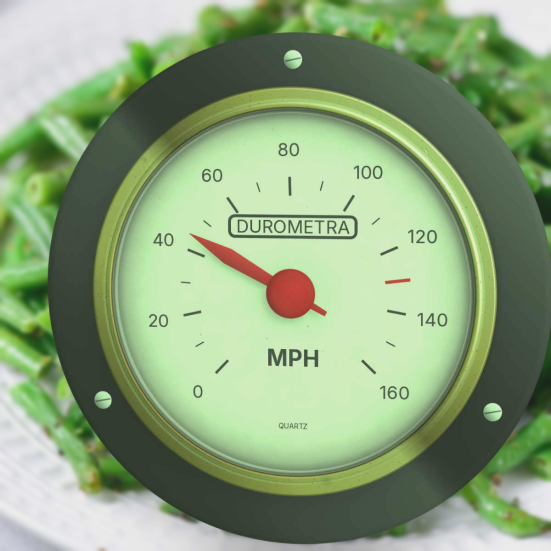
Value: 45 mph
